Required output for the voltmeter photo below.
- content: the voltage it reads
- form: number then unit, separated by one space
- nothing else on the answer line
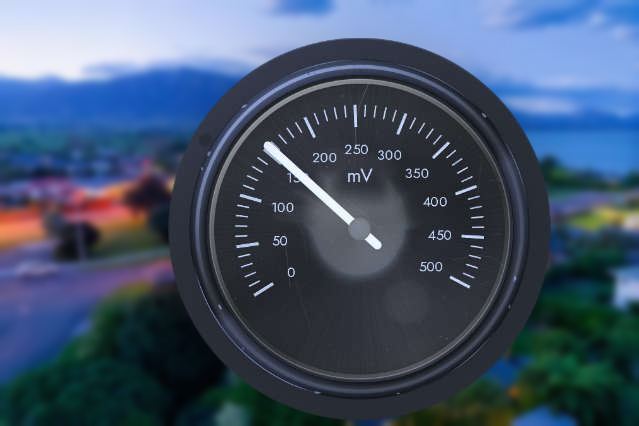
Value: 155 mV
